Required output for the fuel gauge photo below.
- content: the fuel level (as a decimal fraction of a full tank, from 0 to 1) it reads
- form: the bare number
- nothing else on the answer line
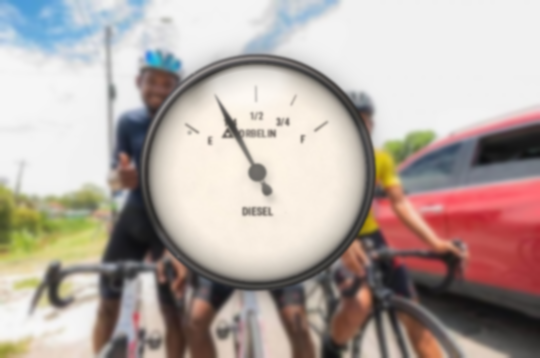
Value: 0.25
